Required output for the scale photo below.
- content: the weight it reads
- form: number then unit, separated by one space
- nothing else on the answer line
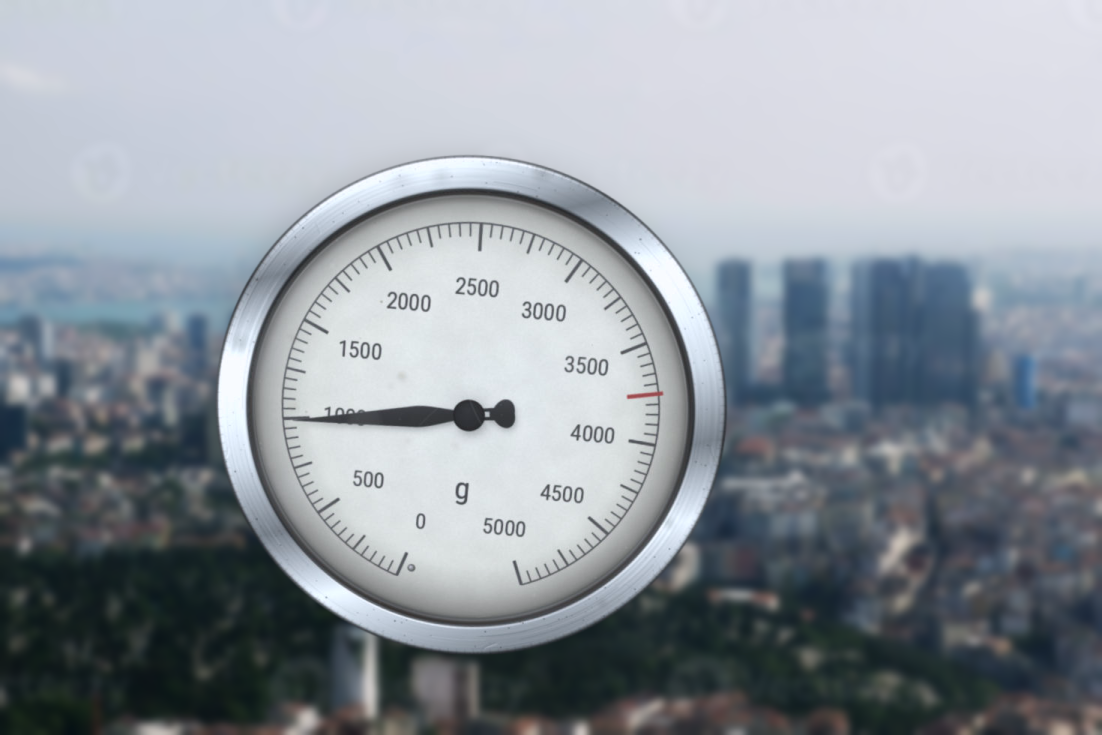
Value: 1000 g
